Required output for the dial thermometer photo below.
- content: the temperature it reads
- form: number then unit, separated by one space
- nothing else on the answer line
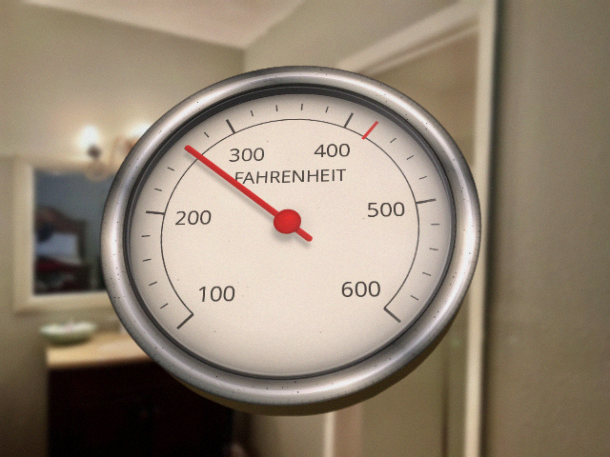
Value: 260 °F
